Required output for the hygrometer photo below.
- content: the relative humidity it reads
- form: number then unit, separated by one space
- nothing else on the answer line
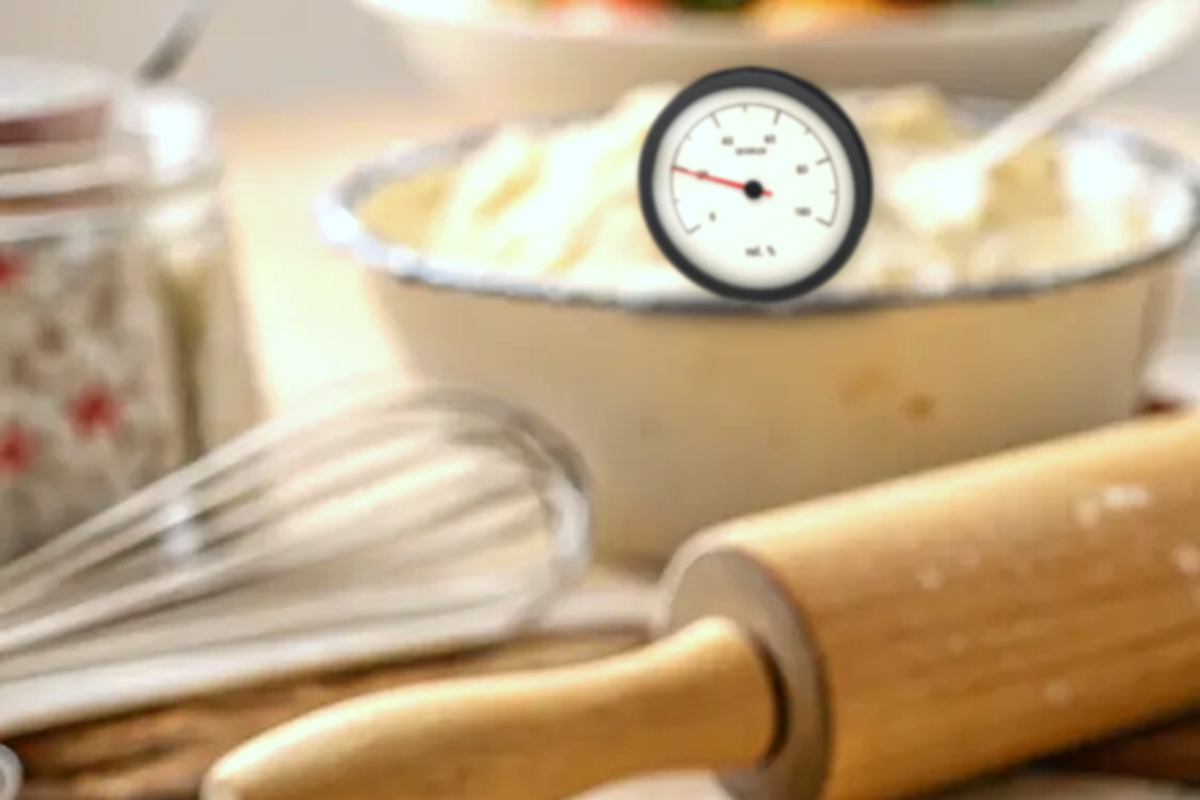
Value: 20 %
